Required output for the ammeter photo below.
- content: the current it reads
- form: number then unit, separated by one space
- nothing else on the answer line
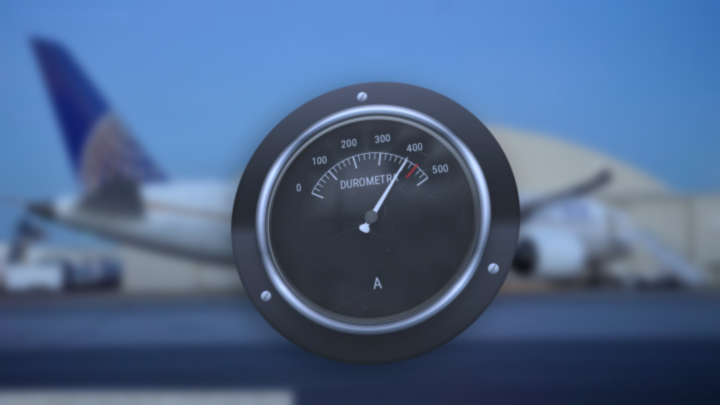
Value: 400 A
